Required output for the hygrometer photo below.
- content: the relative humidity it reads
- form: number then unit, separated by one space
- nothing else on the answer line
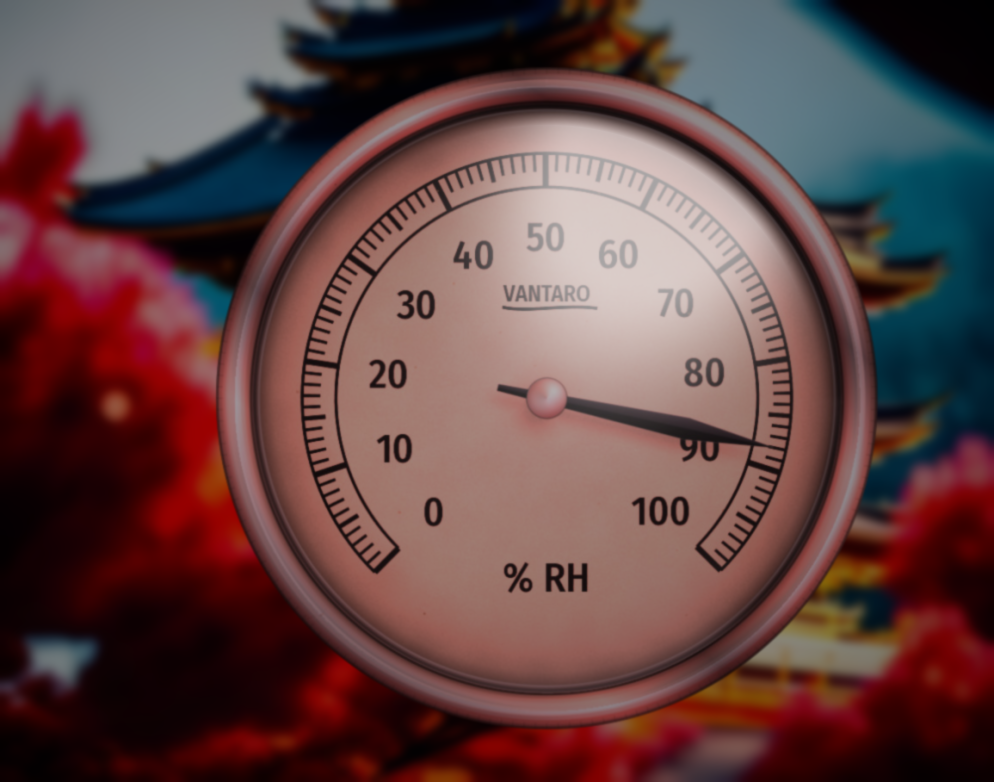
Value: 88 %
